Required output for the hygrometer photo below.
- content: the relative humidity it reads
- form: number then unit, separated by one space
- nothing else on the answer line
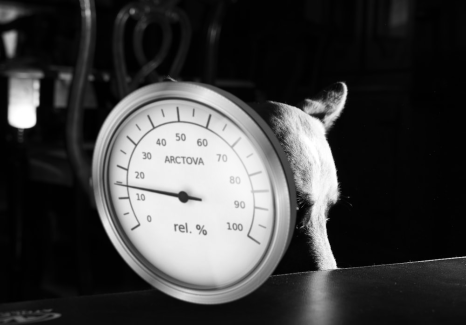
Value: 15 %
